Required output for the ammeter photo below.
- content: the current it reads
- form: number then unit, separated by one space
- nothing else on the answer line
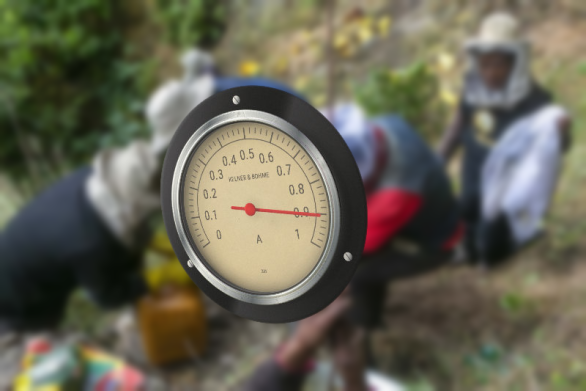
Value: 0.9 A
